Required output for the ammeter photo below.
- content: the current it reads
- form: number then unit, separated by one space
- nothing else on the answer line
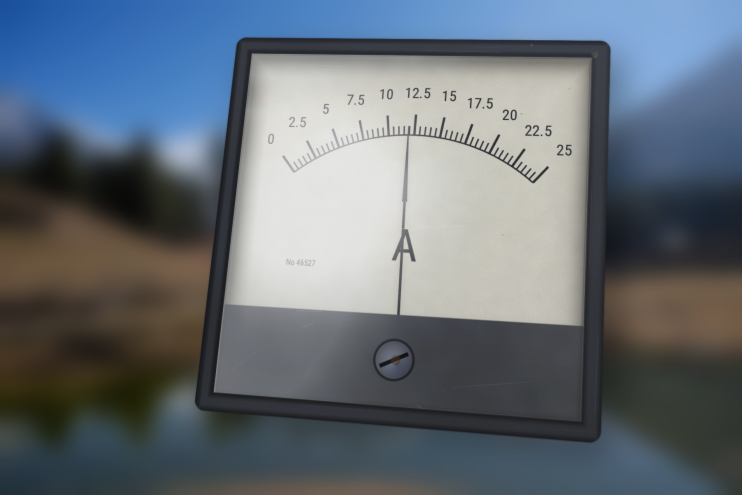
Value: 12 A
